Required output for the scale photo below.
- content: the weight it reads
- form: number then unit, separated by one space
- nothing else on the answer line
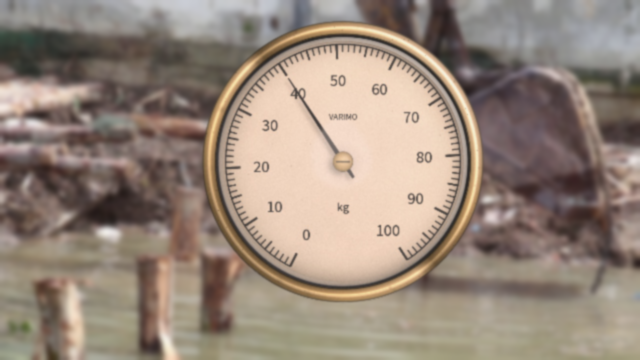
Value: 40 kg
